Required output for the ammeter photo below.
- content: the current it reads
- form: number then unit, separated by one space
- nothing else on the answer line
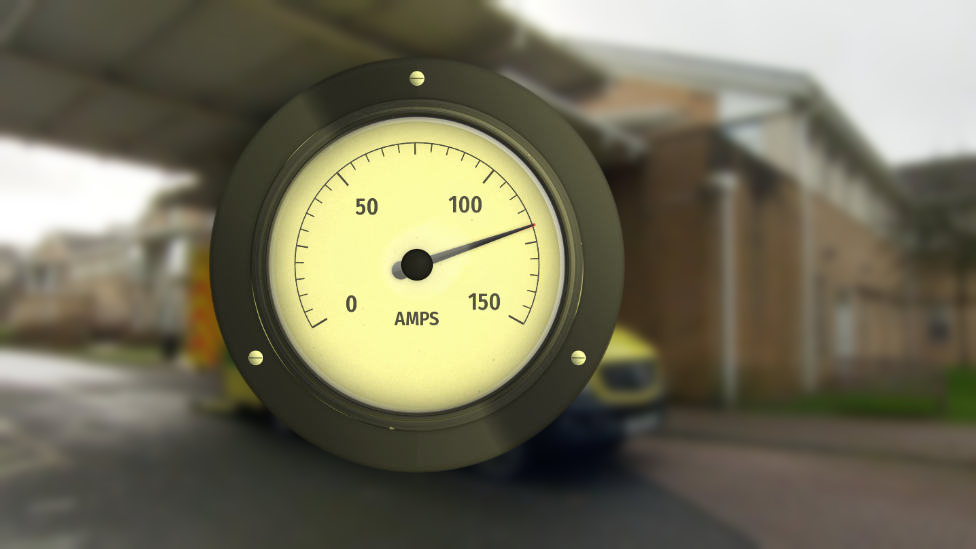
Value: 120 A
